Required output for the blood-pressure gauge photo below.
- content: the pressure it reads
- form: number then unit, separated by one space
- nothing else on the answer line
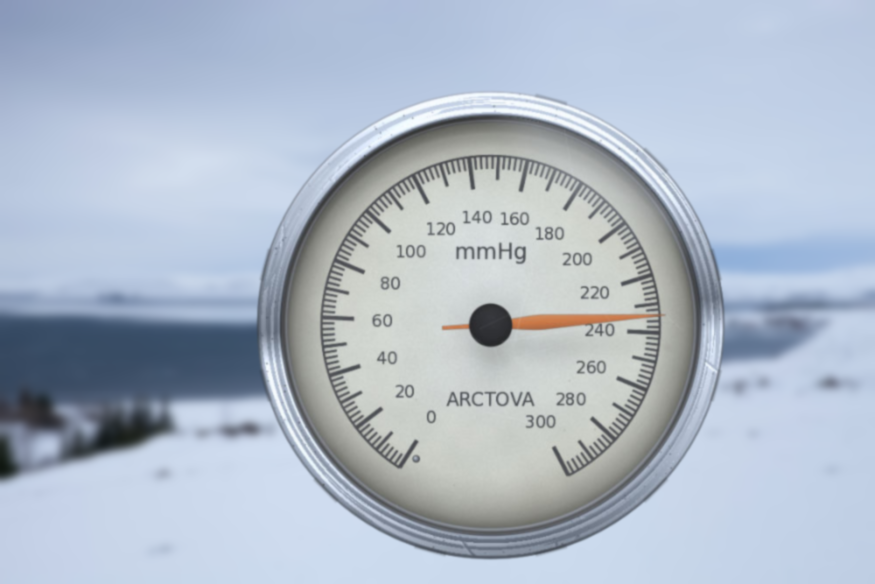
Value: 234 mmHg
